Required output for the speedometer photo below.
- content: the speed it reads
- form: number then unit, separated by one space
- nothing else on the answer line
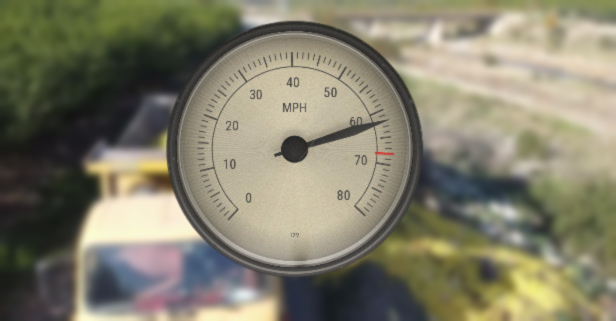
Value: 62 mph
